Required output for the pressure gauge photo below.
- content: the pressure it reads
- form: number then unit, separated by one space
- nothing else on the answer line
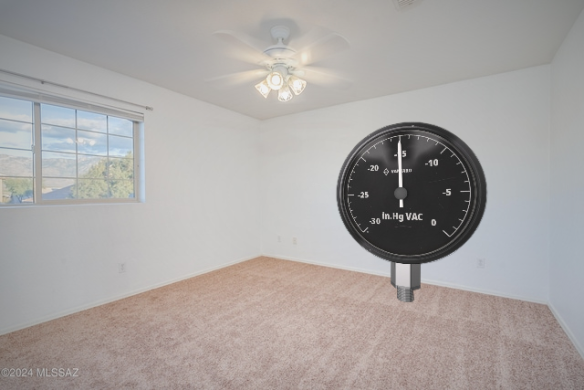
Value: -15 inHg
